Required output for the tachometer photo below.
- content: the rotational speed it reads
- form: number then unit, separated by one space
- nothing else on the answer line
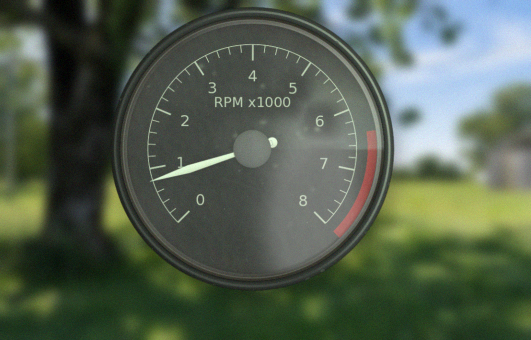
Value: 800 rpm
